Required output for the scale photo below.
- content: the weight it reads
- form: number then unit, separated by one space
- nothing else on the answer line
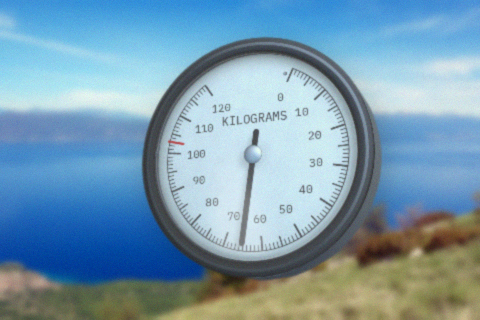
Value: 65 kg
